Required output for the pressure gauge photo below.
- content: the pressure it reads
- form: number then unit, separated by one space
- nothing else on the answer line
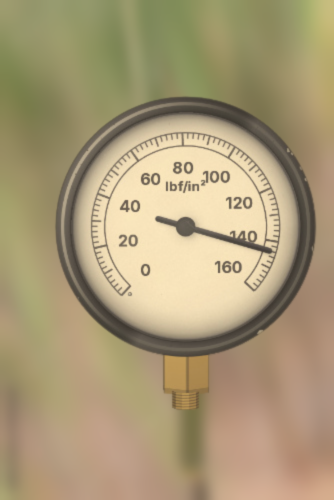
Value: 144 psi
